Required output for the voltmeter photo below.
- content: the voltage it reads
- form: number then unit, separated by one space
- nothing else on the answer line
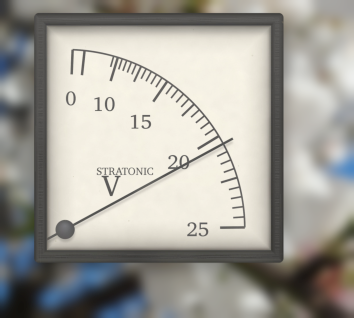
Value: 20.5 V
